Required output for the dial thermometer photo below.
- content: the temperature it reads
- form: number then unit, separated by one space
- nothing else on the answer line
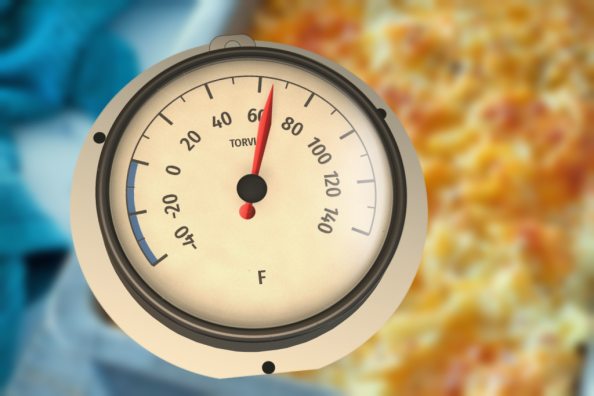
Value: 65 °F
